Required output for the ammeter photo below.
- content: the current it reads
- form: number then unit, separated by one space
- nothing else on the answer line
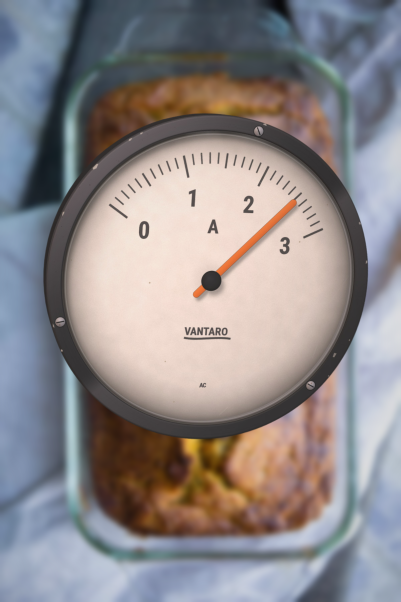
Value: 2.5 A
